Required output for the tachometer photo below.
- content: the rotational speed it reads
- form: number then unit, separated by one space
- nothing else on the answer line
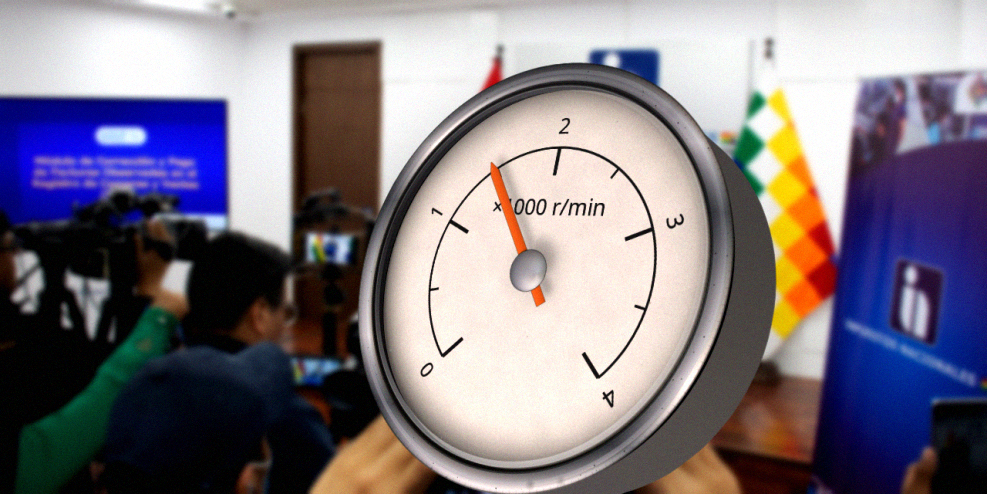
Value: 1500 rpm
